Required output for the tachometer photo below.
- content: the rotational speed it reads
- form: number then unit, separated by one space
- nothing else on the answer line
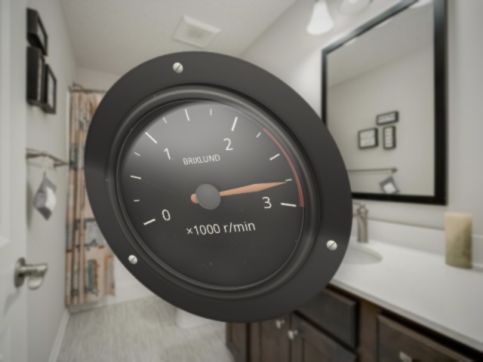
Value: 2750 rpm
